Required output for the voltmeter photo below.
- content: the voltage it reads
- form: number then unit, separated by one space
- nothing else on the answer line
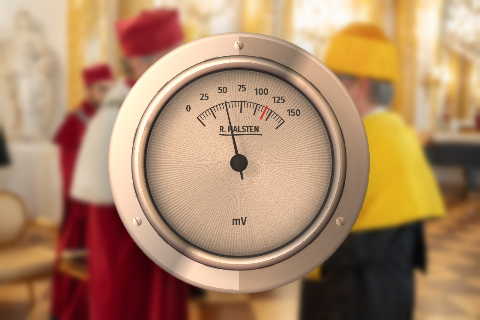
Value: 50 mV
